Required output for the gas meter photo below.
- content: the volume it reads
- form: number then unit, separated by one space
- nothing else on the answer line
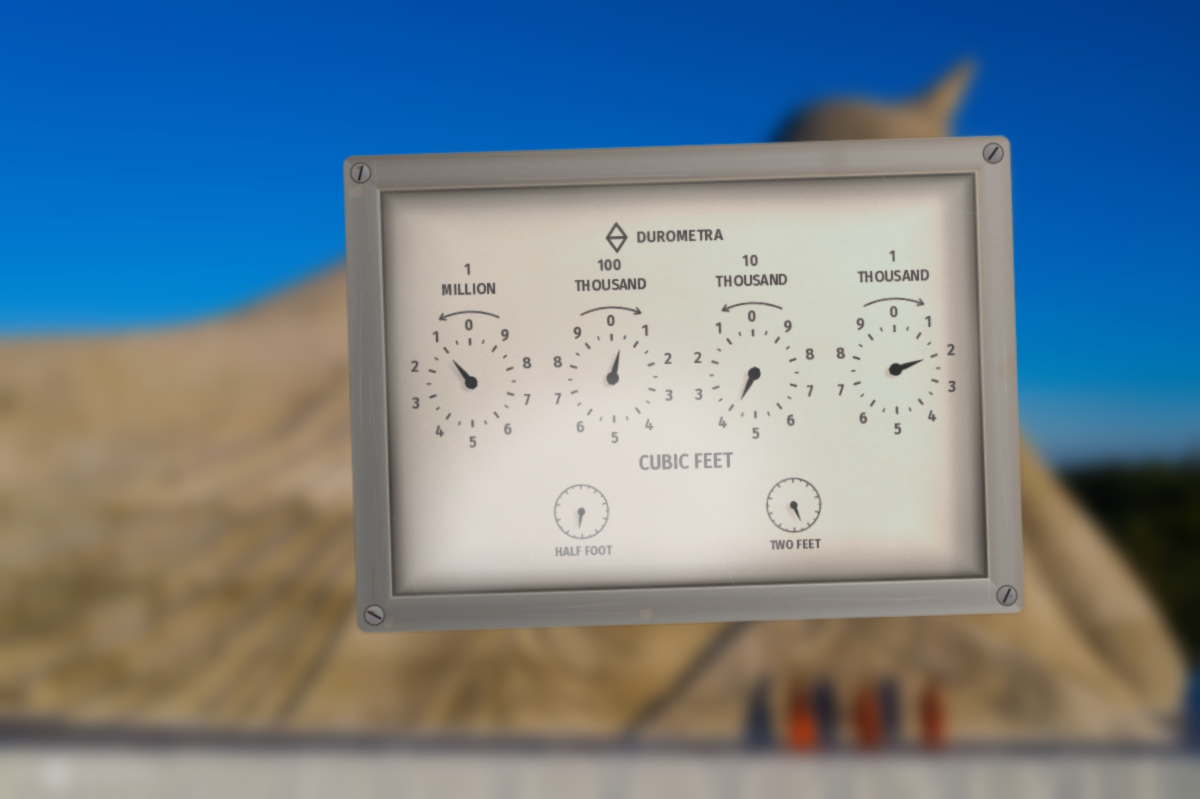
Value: 104200 ft³
